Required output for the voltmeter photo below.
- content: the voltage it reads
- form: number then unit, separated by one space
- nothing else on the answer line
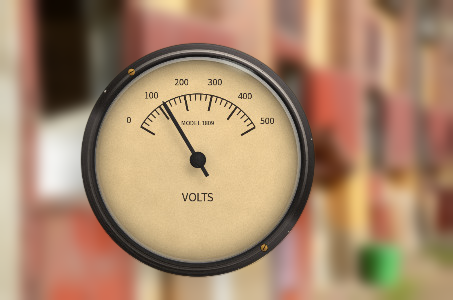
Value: 120 V
